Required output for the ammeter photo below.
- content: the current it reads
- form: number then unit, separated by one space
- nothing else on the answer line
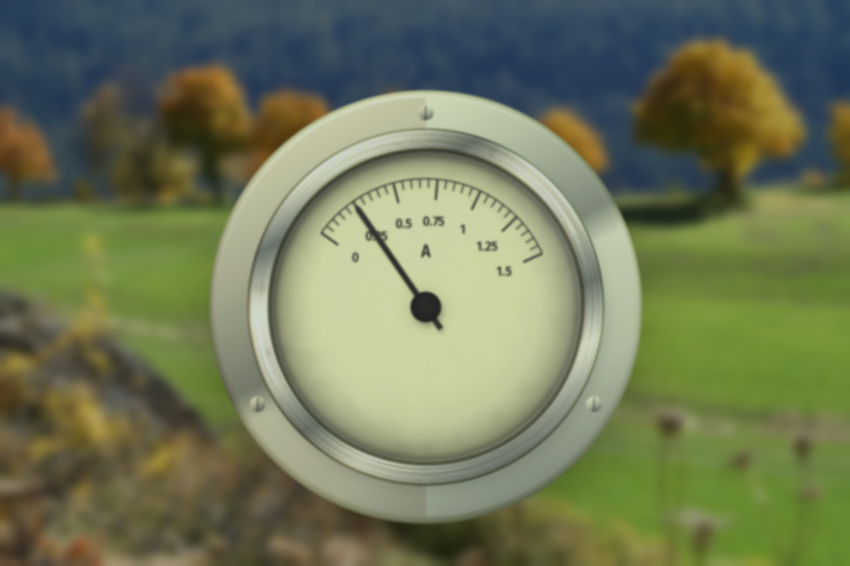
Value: 0.25 A
